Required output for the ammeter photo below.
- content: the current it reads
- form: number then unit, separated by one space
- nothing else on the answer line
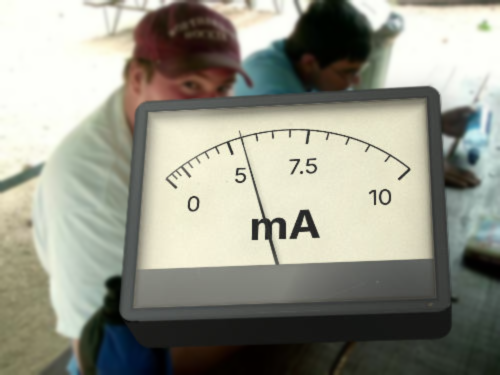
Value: 5.5 mA
